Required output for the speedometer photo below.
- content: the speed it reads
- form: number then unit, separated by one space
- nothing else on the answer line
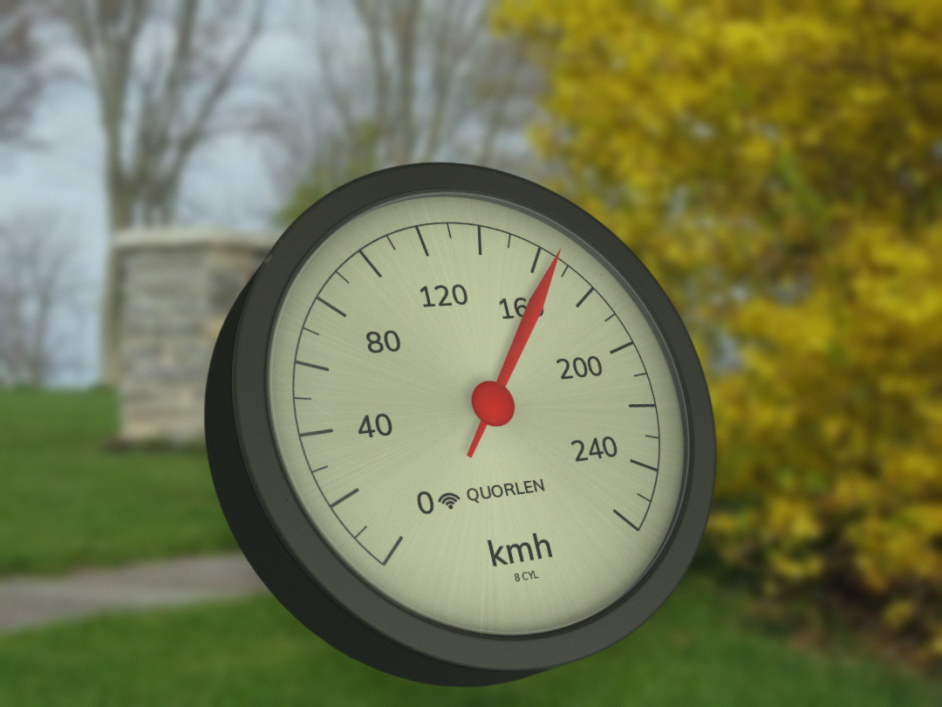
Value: 165 km/h
